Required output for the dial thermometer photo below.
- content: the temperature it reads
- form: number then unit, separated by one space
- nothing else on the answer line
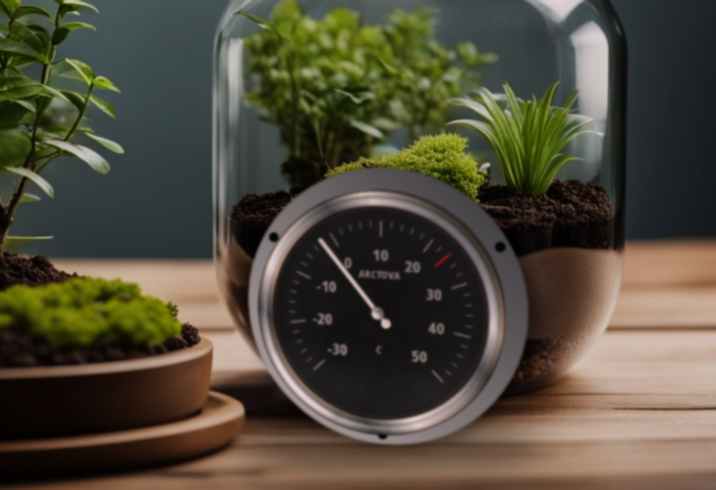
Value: -2 °C
